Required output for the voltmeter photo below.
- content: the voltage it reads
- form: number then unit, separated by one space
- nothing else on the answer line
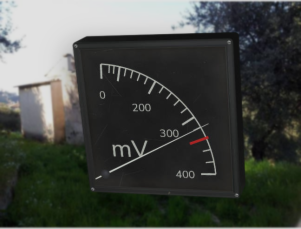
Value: 320 mV
